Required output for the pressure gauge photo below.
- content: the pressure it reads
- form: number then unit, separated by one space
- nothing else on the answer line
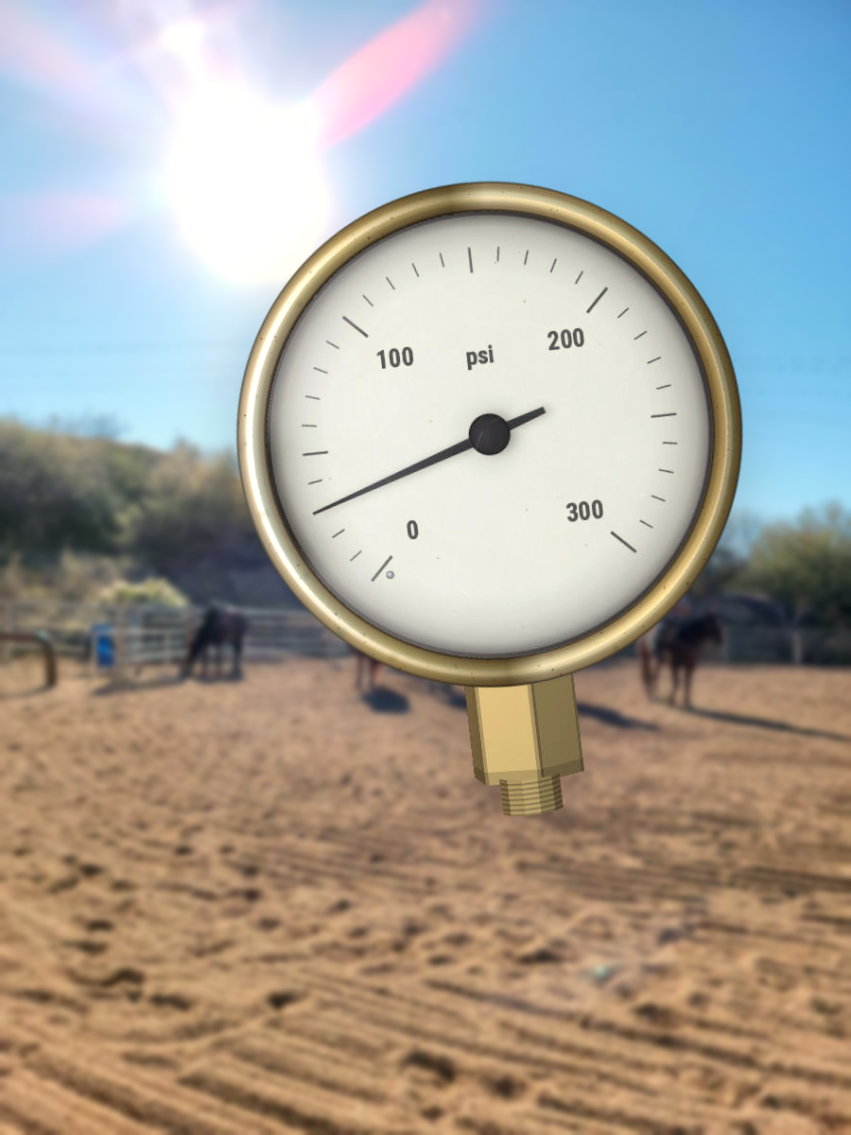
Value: 30 psi
